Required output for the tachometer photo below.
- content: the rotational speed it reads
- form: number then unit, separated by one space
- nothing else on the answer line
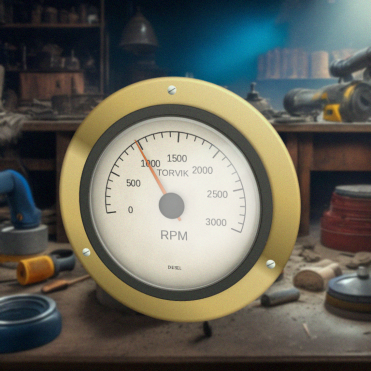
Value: 1000 rpm
